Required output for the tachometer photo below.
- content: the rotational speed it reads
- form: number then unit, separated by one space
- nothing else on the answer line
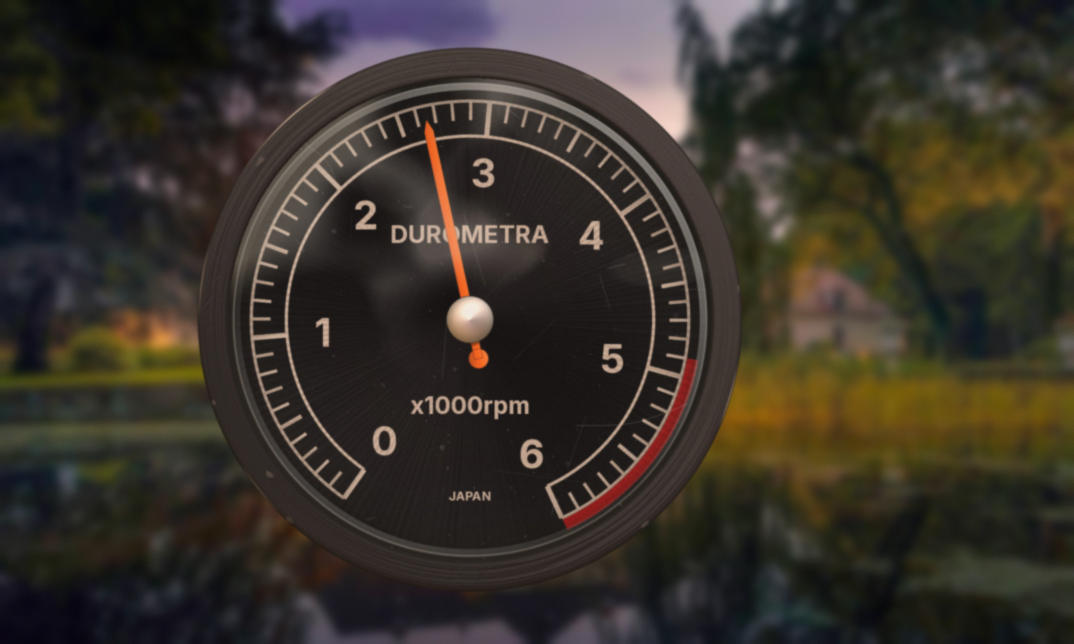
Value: 2650 rpm
